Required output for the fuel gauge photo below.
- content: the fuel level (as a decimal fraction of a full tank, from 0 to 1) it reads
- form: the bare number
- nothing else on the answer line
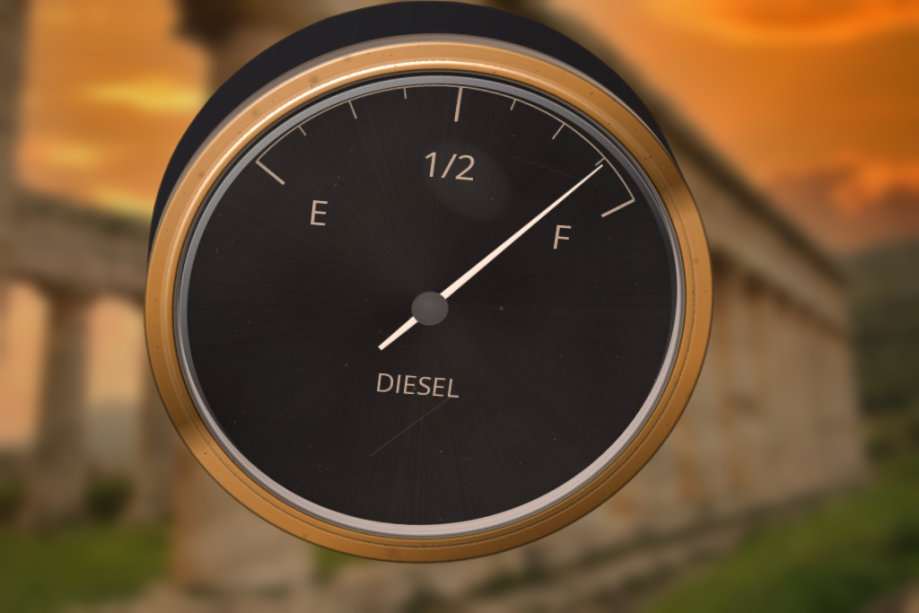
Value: 0.875
